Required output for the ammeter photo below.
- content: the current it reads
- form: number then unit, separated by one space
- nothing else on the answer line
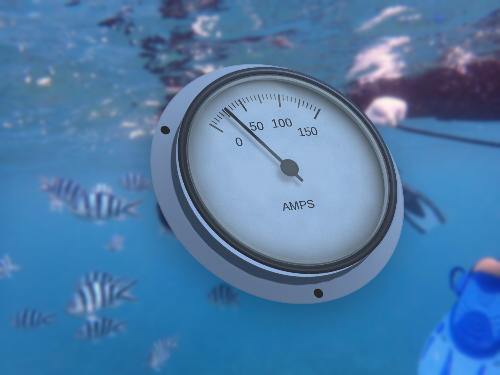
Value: 25 A
